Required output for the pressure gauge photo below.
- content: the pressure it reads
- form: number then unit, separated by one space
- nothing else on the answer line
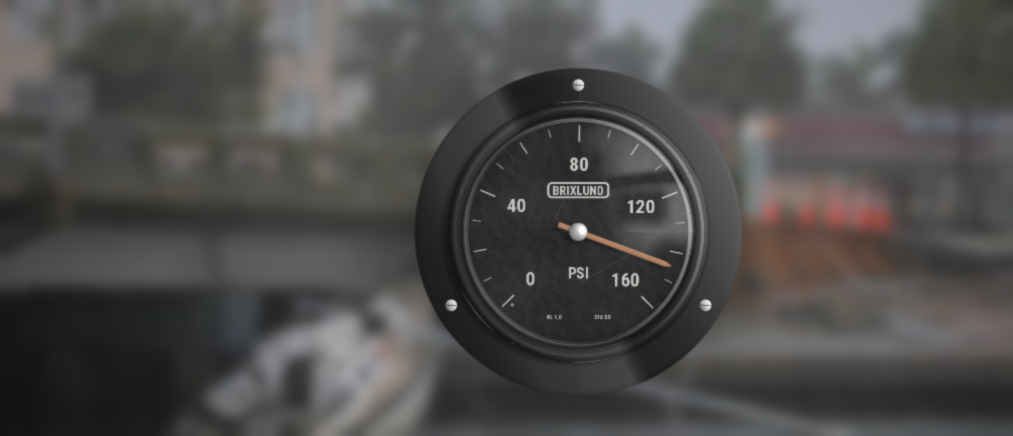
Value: 145 psi
